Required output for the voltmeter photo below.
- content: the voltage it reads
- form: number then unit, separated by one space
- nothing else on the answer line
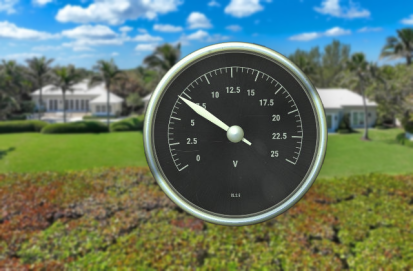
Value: 7 V
